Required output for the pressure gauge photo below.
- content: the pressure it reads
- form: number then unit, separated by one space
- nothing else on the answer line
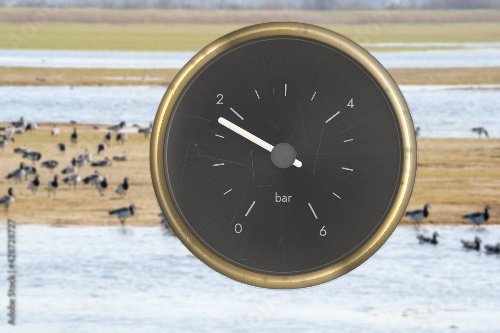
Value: 1.75 bar
